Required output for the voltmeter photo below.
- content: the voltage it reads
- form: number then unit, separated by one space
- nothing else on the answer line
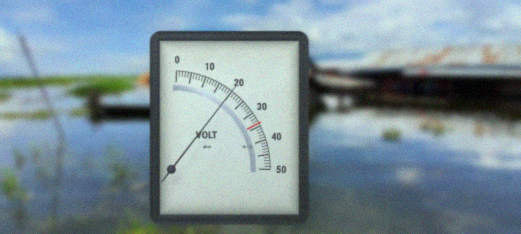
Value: 20 V
